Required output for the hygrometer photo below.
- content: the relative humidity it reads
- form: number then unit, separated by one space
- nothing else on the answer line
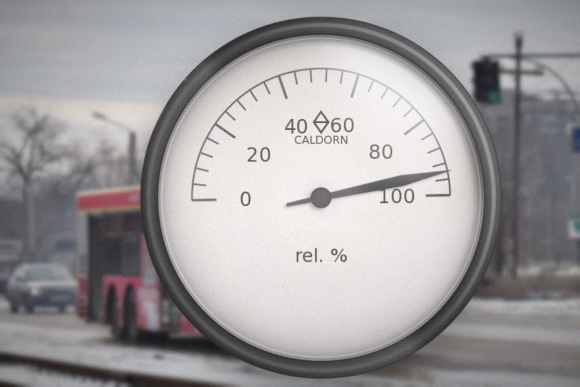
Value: 94 %
